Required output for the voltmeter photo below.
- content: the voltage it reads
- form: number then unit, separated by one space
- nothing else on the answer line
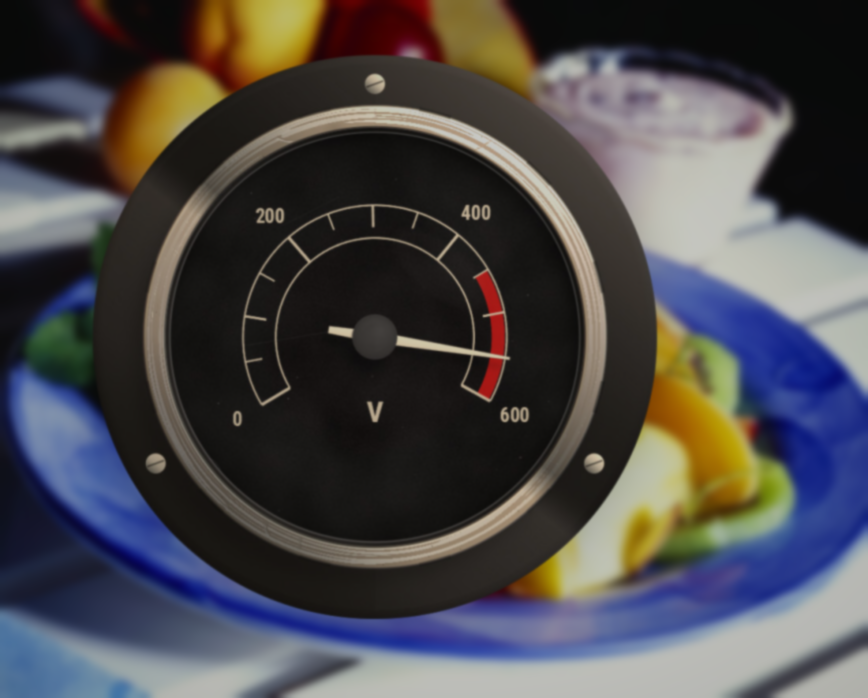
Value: 550 V
